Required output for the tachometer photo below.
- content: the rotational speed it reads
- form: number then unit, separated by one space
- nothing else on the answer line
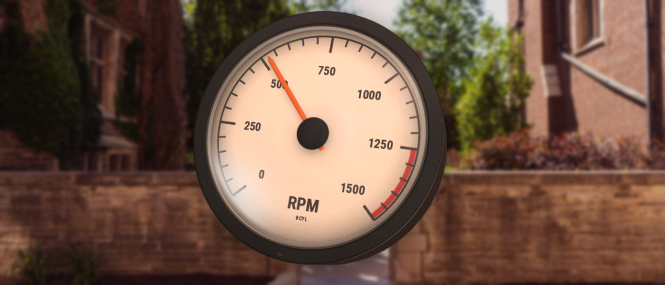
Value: 525 rpm
